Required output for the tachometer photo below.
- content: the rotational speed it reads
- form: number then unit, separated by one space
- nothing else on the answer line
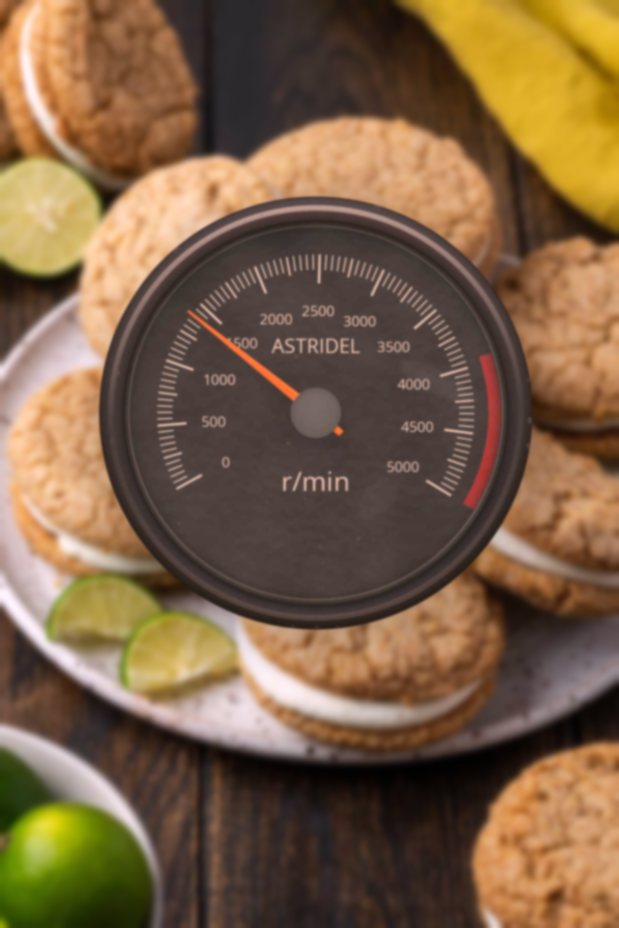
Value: 1400 rpm
